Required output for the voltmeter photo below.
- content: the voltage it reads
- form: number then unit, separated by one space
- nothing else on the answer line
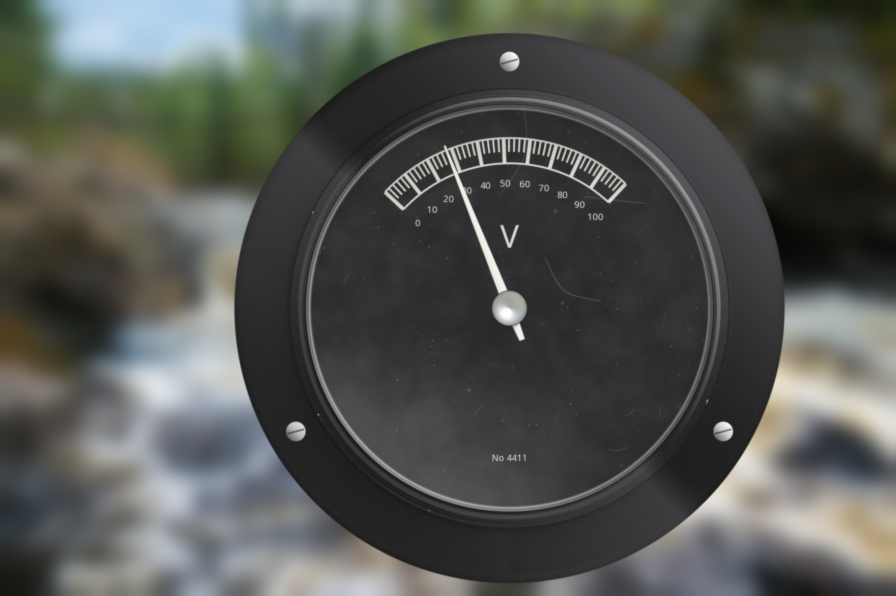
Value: 28 V
